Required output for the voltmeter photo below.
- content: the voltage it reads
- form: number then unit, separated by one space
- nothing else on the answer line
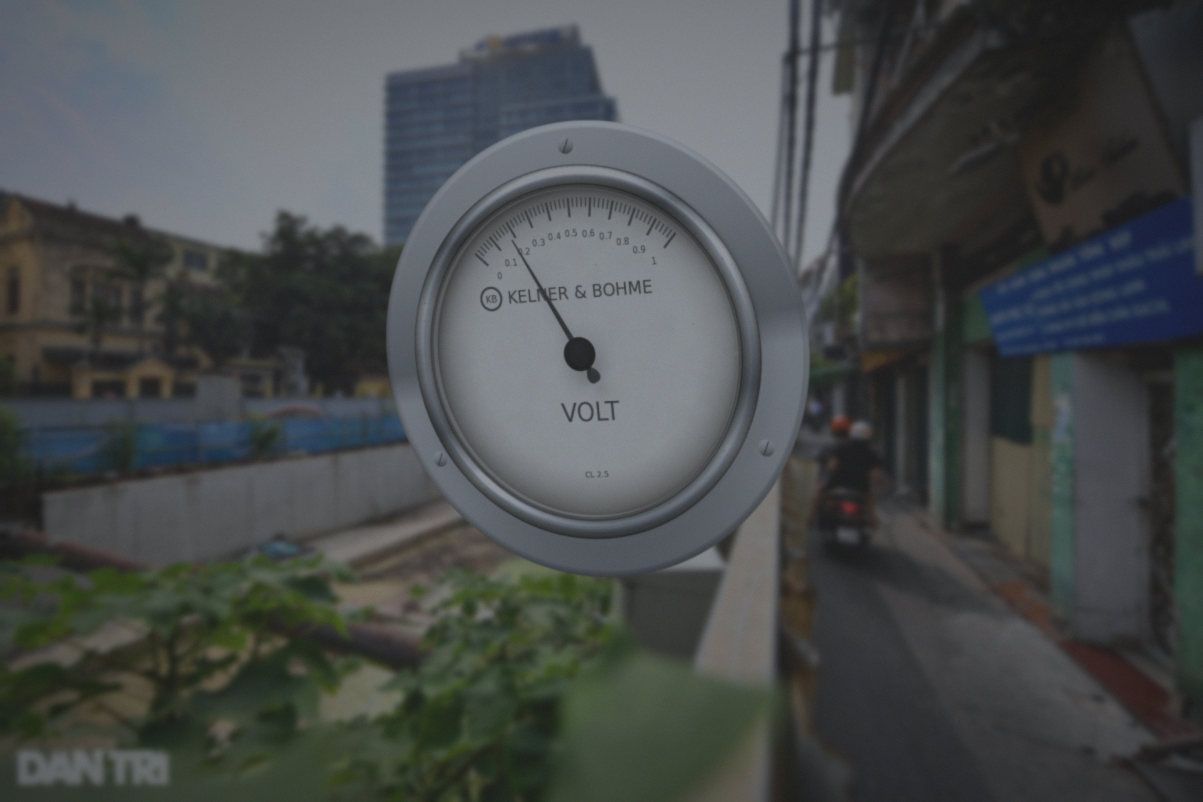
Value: 0.2 V
